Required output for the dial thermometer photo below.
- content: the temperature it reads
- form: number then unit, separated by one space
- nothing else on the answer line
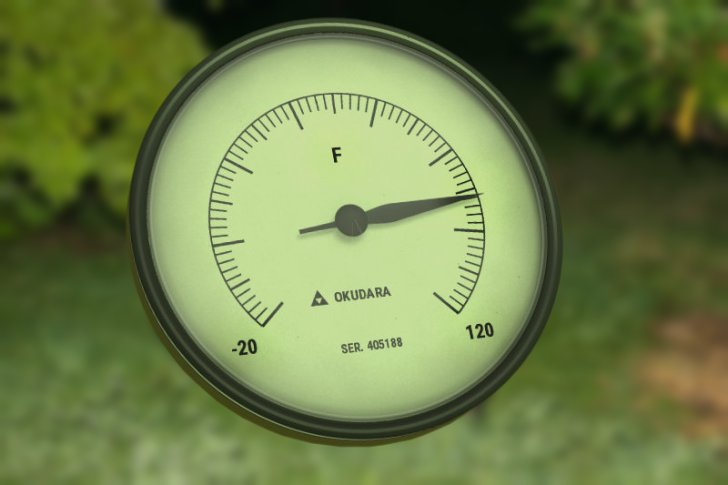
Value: 92 °F
